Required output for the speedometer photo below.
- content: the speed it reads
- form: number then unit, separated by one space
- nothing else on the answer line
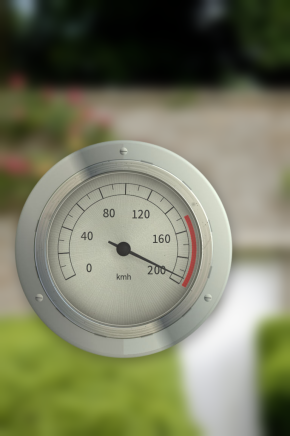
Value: 195 km/h
